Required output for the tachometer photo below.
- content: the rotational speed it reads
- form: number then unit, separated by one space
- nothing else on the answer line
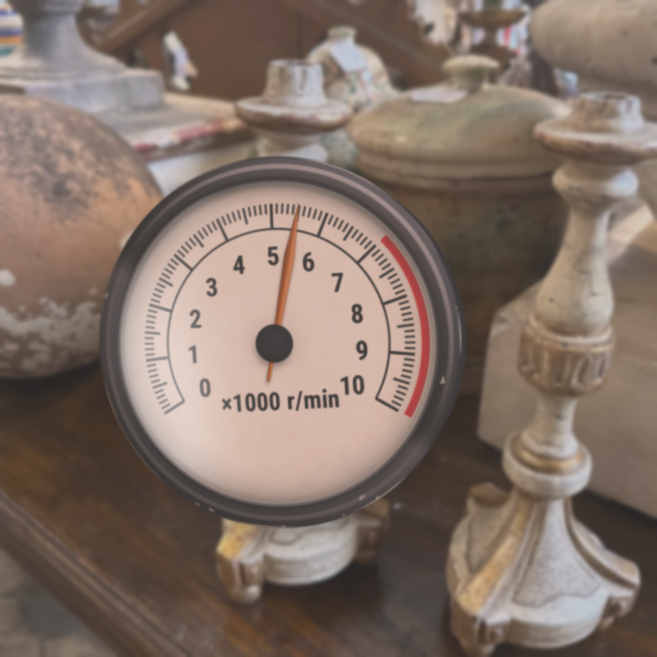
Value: 5500 rpm
